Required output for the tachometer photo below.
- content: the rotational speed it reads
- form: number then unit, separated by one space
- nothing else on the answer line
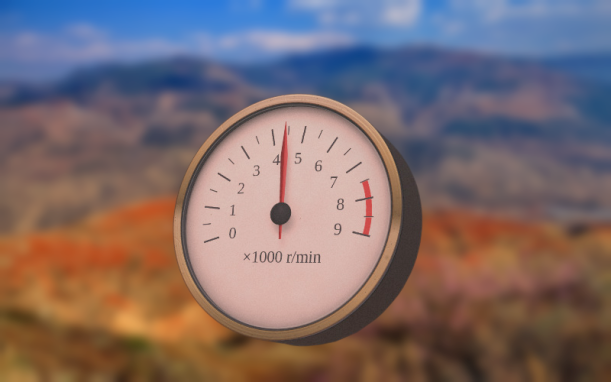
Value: 4500 rpm
